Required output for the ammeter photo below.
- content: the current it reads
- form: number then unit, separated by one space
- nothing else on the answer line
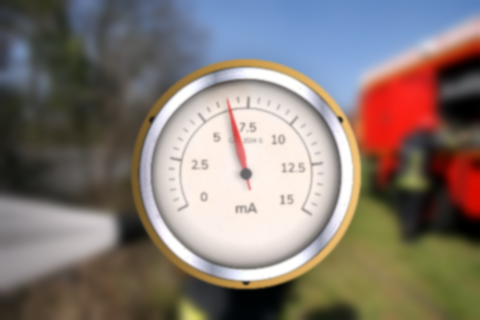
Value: 6.5 mA
